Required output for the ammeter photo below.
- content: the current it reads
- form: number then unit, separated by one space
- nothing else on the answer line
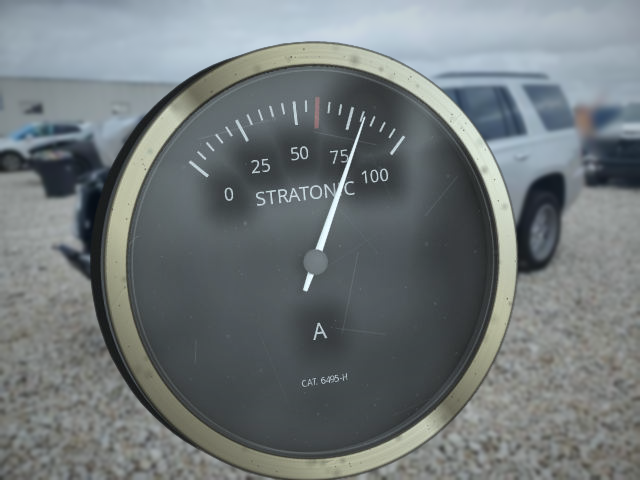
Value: 80 A
